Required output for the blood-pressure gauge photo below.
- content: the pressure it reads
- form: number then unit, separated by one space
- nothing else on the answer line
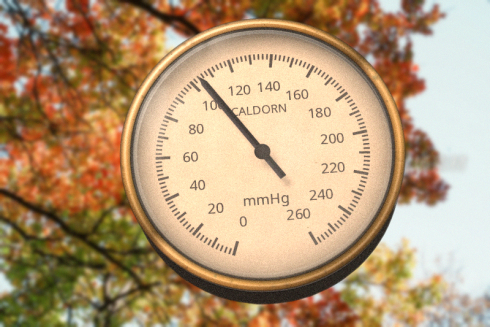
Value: 104 mmHg
